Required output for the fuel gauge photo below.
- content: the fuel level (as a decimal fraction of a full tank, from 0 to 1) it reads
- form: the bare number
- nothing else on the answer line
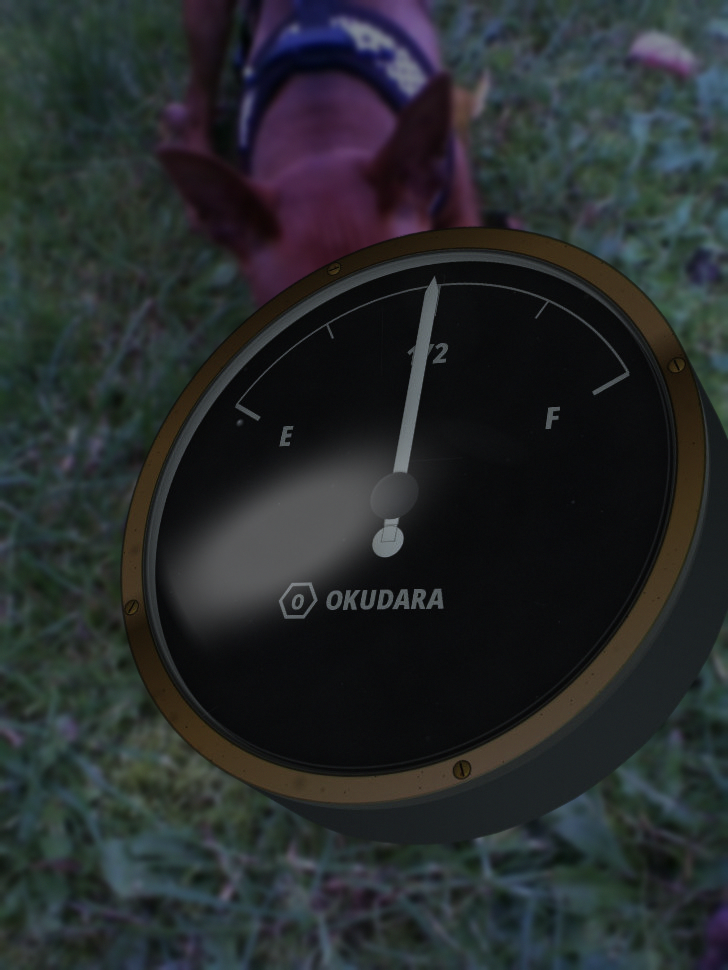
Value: 0.5
